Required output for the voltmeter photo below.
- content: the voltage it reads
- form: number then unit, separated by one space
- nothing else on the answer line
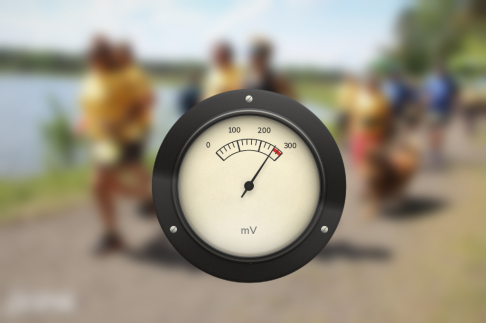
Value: 260 mV
